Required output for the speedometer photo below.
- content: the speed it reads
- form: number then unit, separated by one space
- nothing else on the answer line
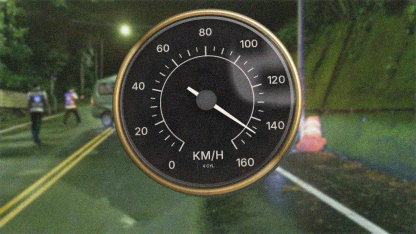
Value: 147.5 km/h
